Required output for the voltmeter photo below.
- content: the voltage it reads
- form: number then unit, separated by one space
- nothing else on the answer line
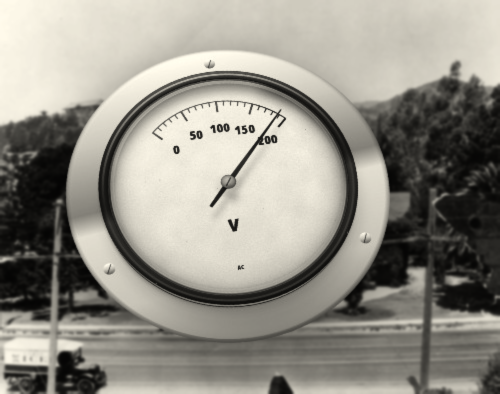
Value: 190 V
